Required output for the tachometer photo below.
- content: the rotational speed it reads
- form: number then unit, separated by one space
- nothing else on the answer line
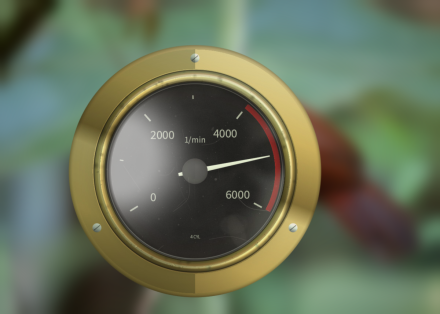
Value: 5000 rpm
